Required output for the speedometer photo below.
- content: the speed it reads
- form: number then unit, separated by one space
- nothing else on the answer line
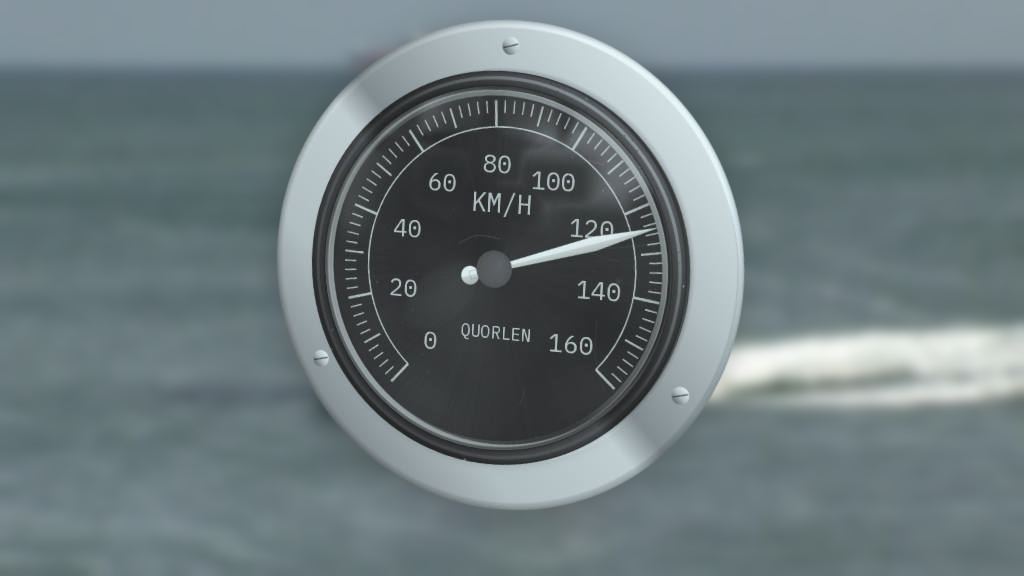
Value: 125 km/h
